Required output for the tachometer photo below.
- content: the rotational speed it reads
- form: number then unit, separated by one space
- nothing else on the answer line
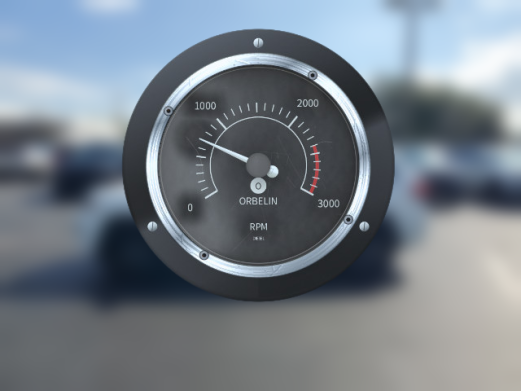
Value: 700 rpm
